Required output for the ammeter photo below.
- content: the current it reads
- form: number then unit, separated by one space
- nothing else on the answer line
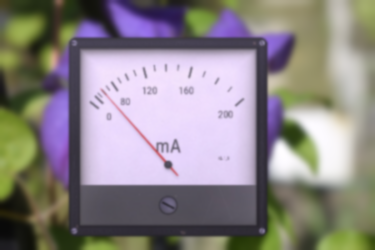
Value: 60 mA
